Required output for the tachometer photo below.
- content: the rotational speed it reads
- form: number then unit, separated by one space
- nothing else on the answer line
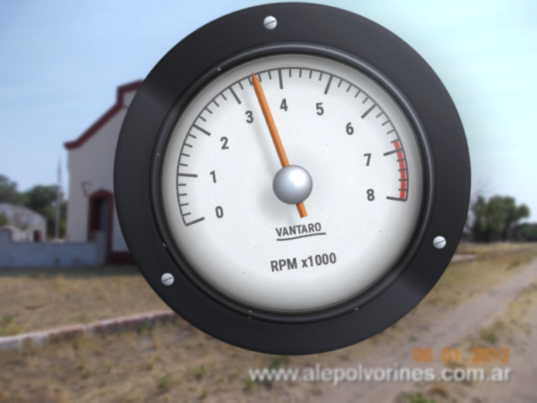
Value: 3500 rpm
